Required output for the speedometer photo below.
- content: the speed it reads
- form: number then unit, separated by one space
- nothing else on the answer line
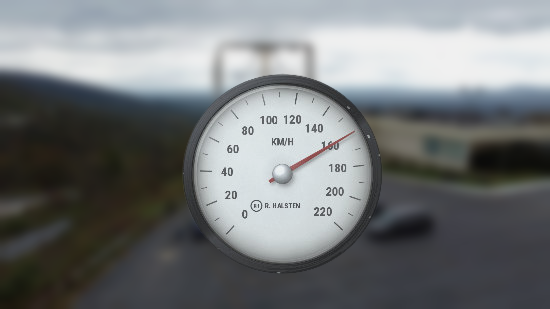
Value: 160 km/h
